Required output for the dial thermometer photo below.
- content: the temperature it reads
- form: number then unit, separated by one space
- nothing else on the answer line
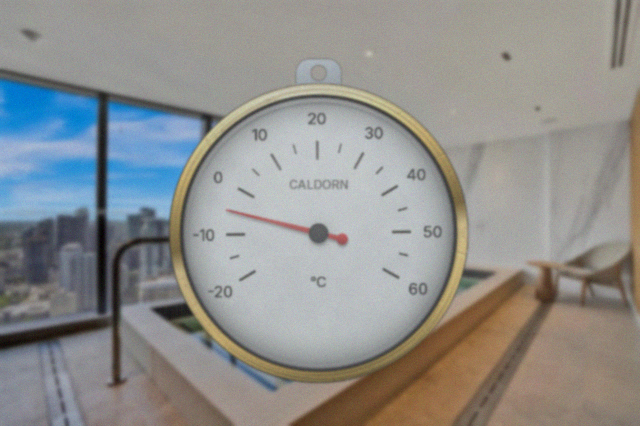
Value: -5 °C
